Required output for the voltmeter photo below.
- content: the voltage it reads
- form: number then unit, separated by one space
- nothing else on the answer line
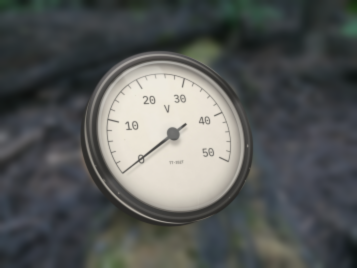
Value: 0 V
